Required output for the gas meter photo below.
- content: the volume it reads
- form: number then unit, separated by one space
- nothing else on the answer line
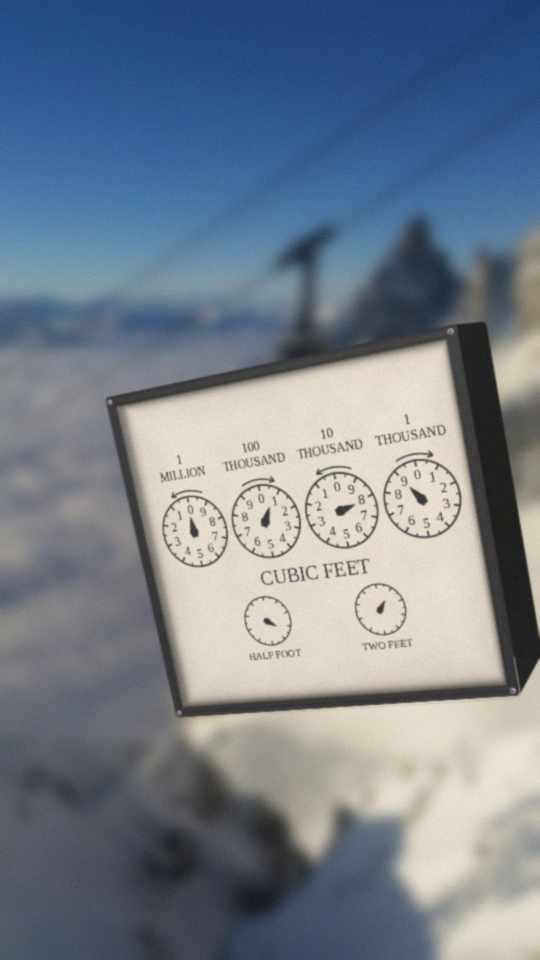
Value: 7900 ft³
